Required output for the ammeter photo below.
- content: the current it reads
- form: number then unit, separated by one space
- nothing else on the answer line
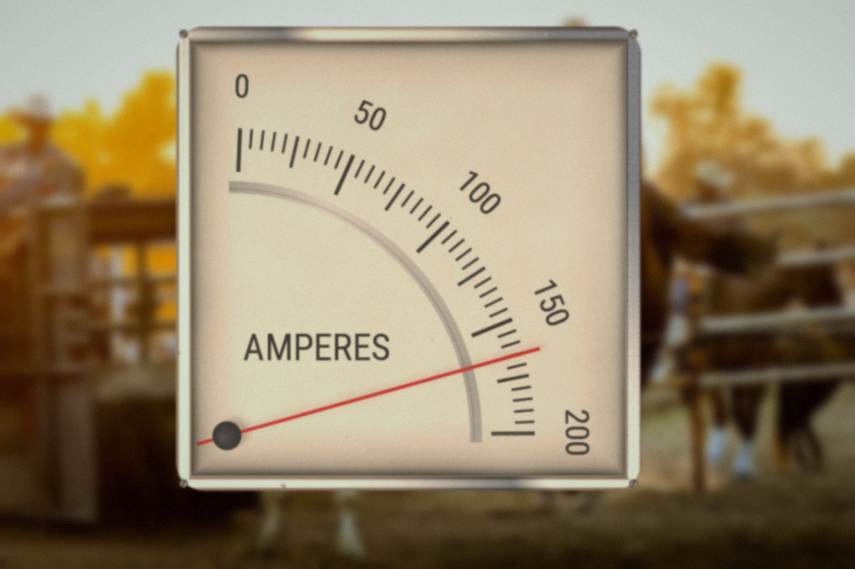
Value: 165 A
